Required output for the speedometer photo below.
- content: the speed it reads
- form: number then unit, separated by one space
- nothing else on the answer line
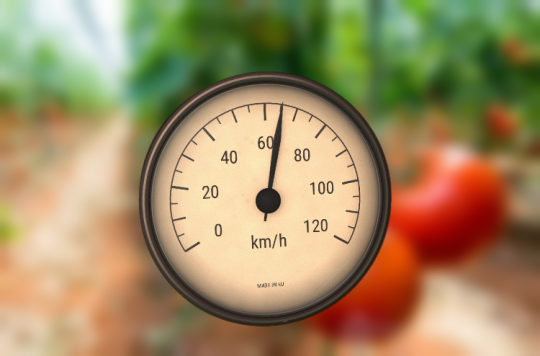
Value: 65 km/h
